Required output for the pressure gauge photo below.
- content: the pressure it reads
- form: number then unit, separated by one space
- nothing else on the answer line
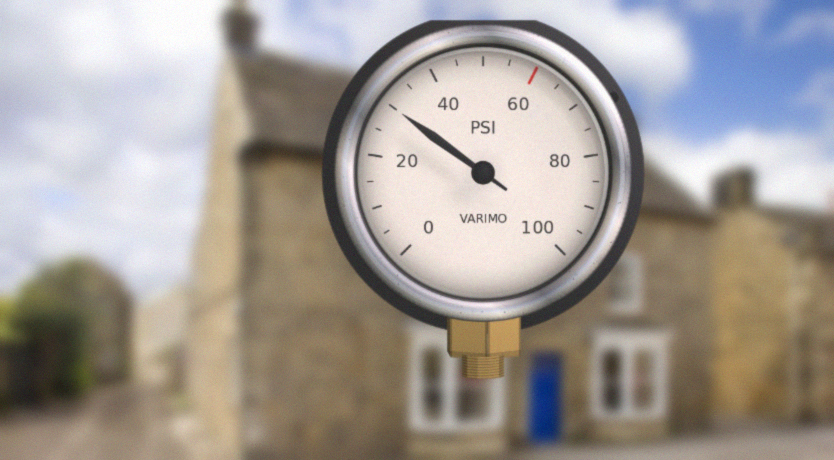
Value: 30 psi
